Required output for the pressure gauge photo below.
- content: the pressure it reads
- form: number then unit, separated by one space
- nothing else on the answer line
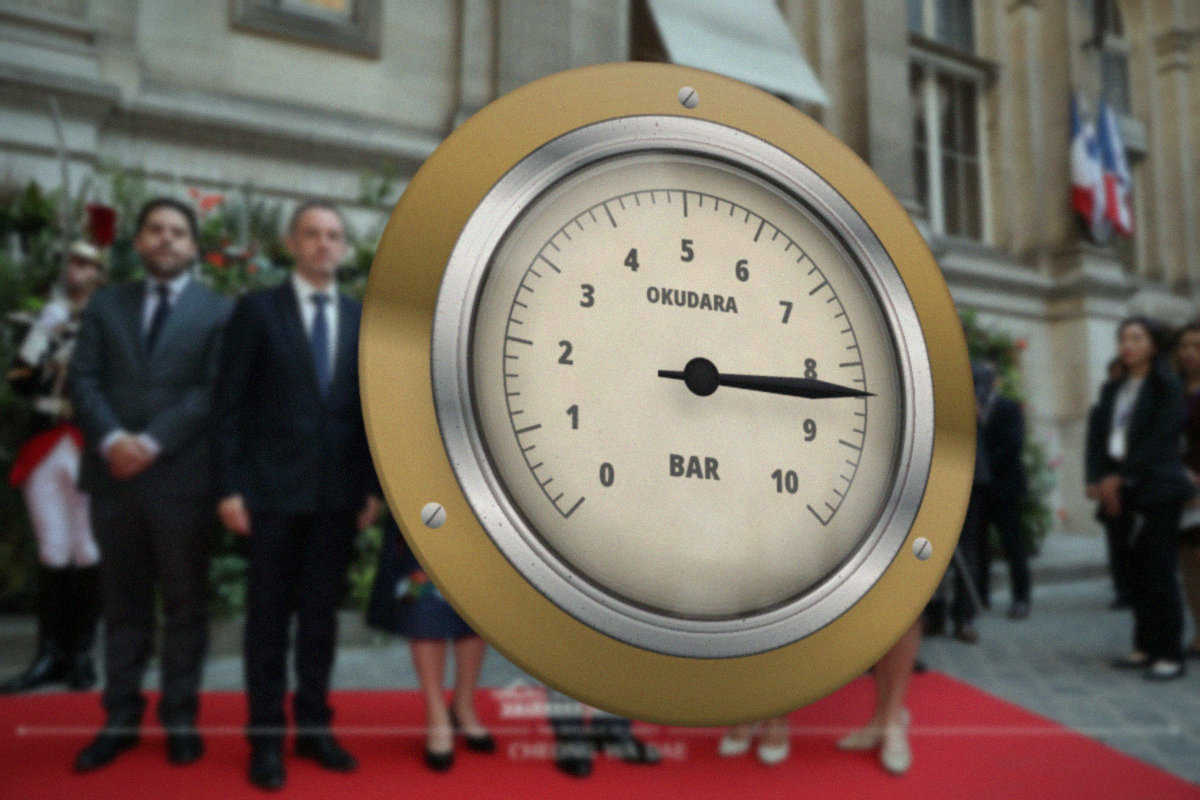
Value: 8.4 bar
